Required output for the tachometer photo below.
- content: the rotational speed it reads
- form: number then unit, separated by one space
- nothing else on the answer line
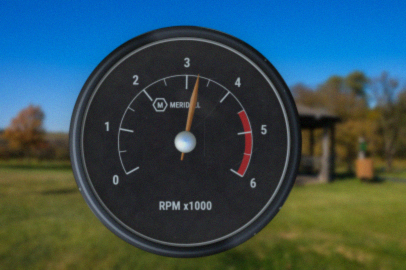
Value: 3250 rpm
